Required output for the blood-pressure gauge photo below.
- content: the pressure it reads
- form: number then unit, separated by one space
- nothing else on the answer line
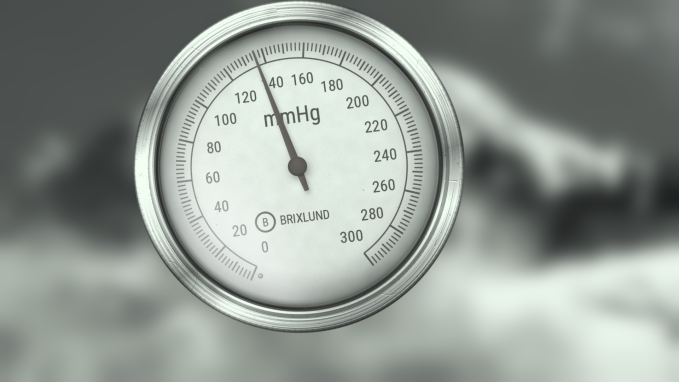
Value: 136 mmHg
